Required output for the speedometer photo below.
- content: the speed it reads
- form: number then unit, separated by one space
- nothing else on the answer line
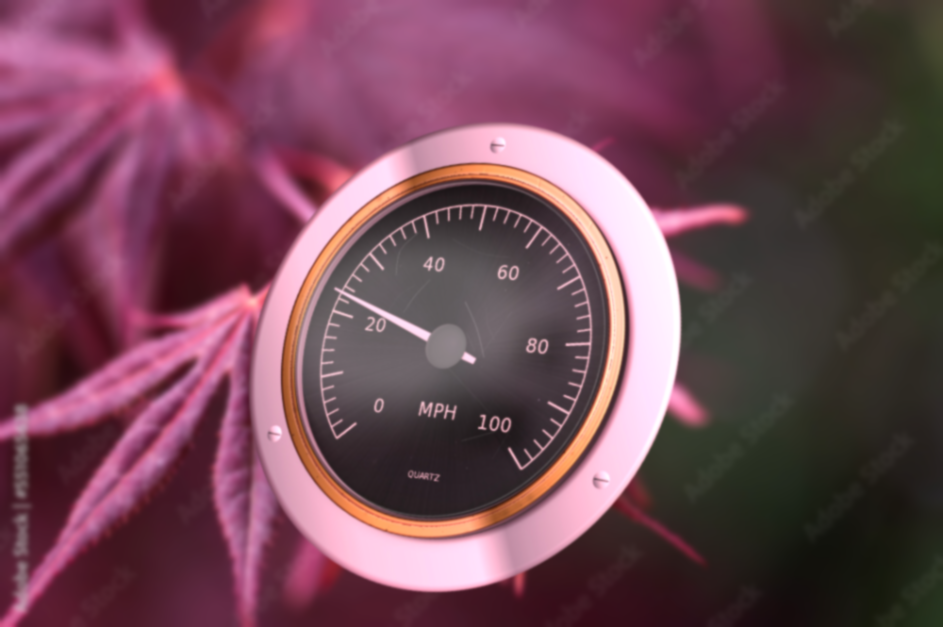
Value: 23 mph
